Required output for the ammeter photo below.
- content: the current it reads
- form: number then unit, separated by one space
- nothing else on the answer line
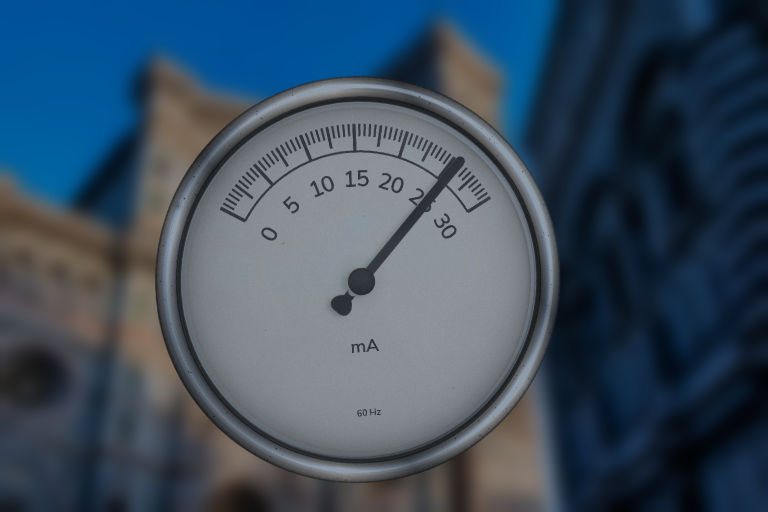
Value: 25.5 mA
